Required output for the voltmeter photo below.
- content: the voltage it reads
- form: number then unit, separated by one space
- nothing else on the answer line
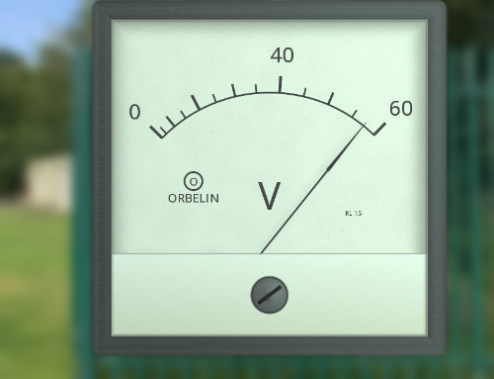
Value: 57.5 V
